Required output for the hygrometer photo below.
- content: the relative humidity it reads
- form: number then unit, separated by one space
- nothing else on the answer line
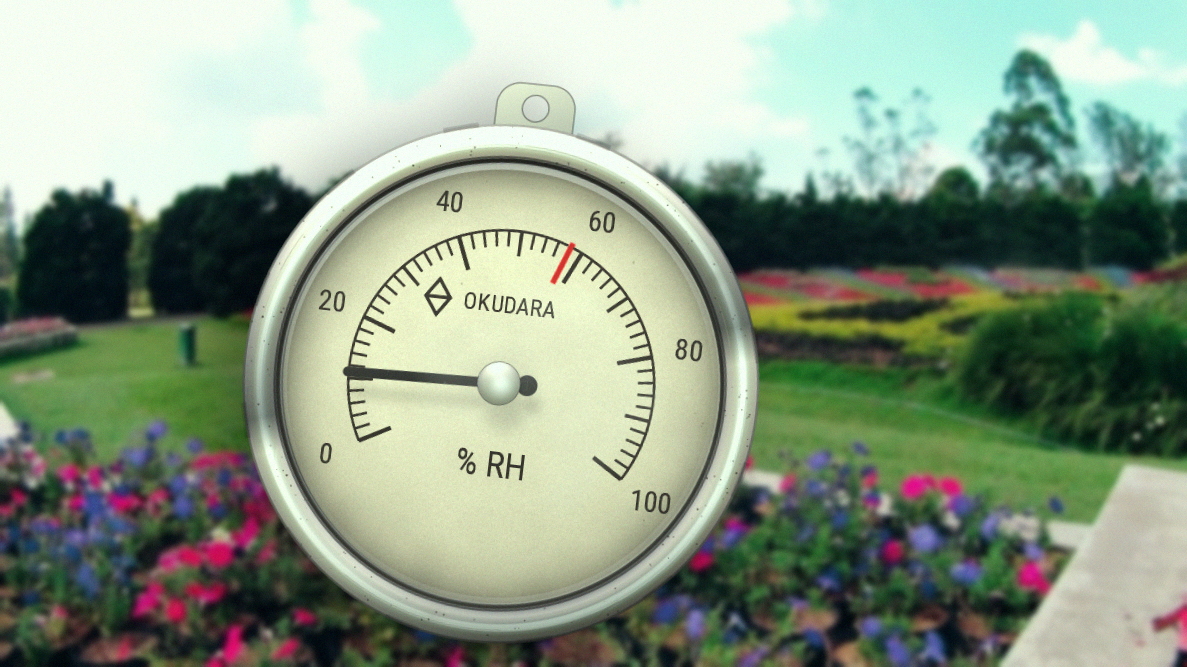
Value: 11 %
